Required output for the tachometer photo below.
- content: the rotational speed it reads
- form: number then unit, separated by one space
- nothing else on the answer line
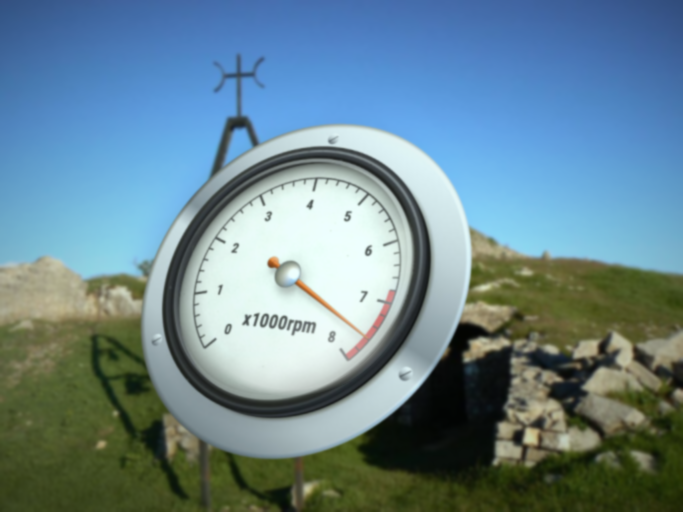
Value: 7600 rpm
